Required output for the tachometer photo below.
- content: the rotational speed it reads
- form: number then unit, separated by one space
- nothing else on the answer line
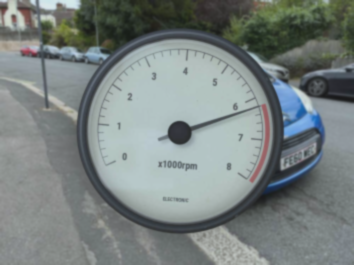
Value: 6200 rpm
